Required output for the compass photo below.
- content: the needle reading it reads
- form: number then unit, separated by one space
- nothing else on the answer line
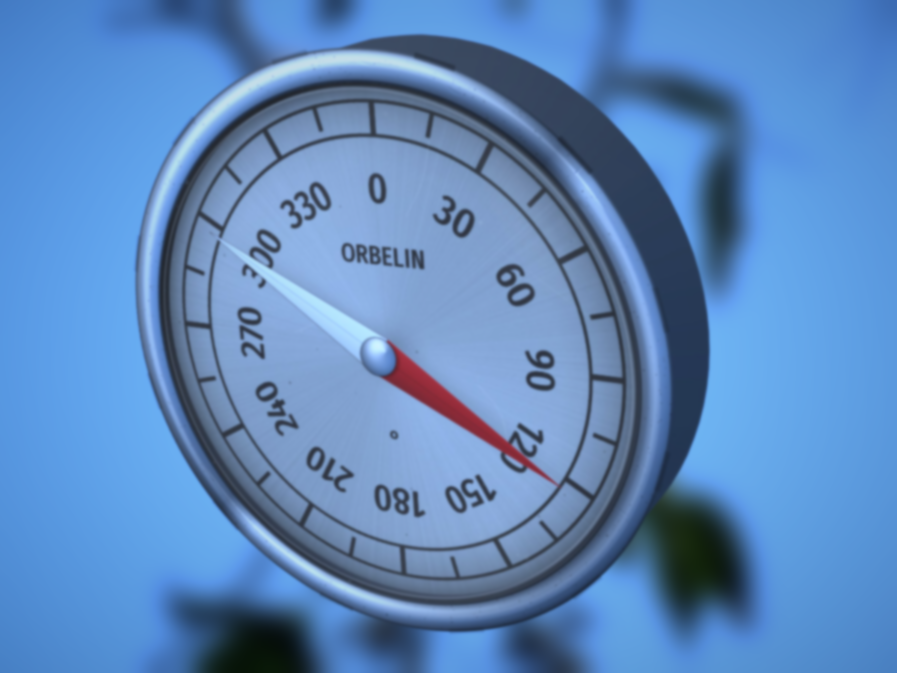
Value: 120 °
